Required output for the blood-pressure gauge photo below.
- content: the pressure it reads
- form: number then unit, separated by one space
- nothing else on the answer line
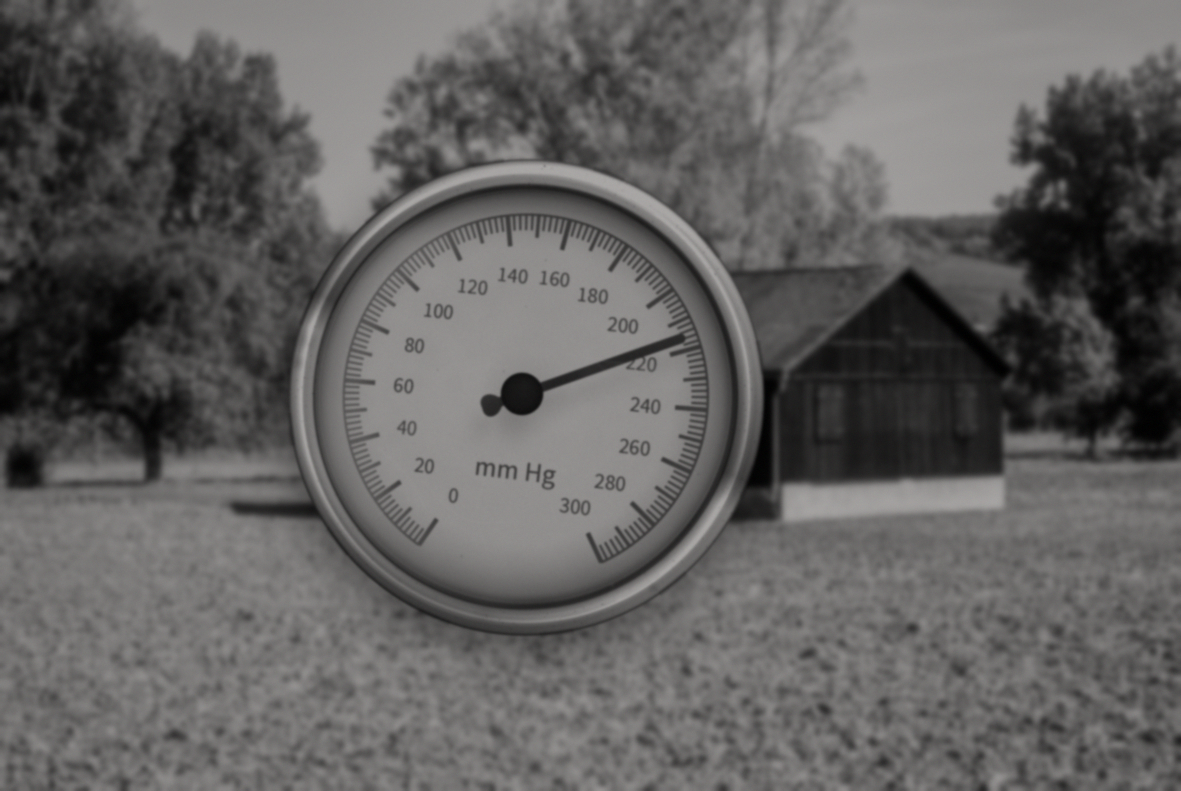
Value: 216 mmHg
